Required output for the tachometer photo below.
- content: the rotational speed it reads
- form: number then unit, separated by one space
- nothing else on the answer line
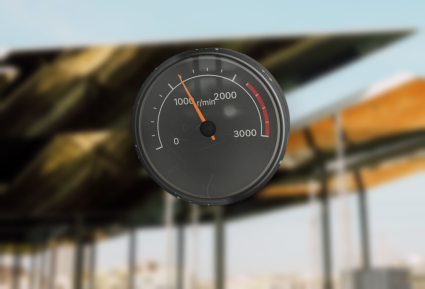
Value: 1200 rpm
